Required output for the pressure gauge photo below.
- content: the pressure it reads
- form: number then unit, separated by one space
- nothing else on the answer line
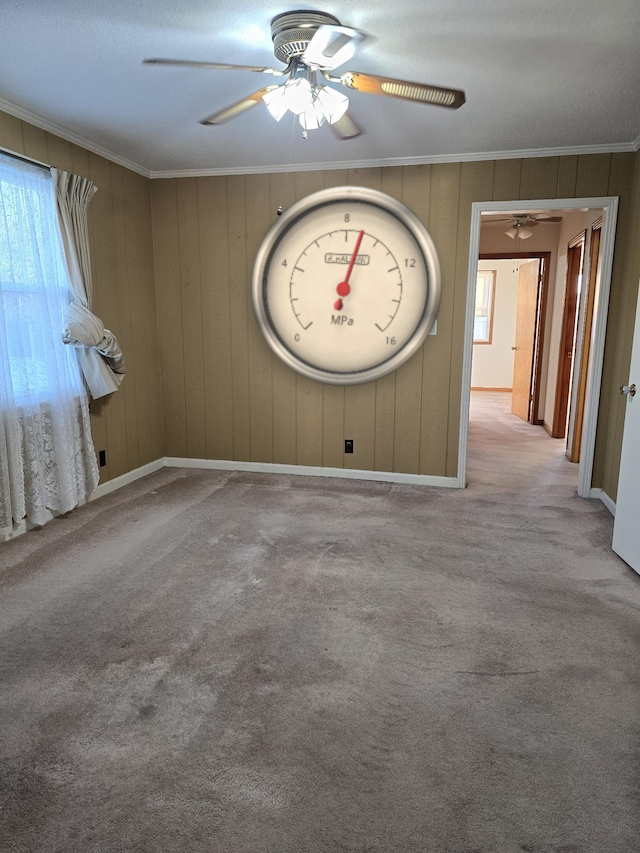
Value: 9 MPa
